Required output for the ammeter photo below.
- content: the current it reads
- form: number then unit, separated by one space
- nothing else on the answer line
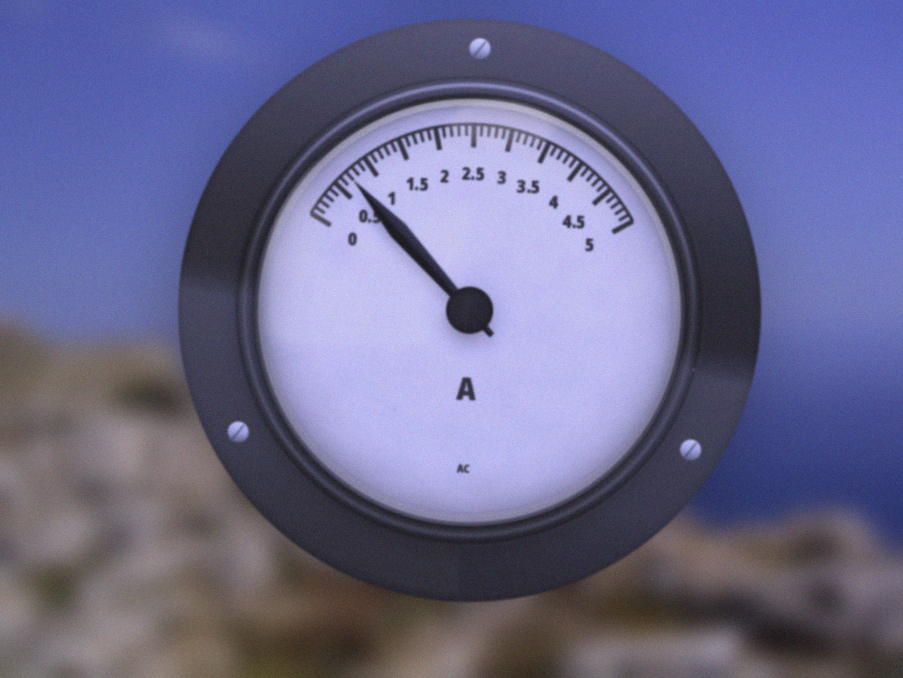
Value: 0.7 A
